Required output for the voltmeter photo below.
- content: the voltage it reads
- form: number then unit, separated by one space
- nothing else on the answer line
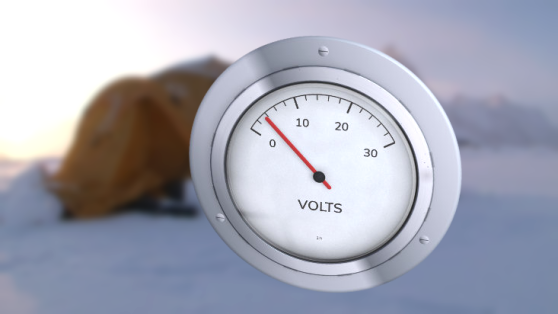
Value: 4 V
